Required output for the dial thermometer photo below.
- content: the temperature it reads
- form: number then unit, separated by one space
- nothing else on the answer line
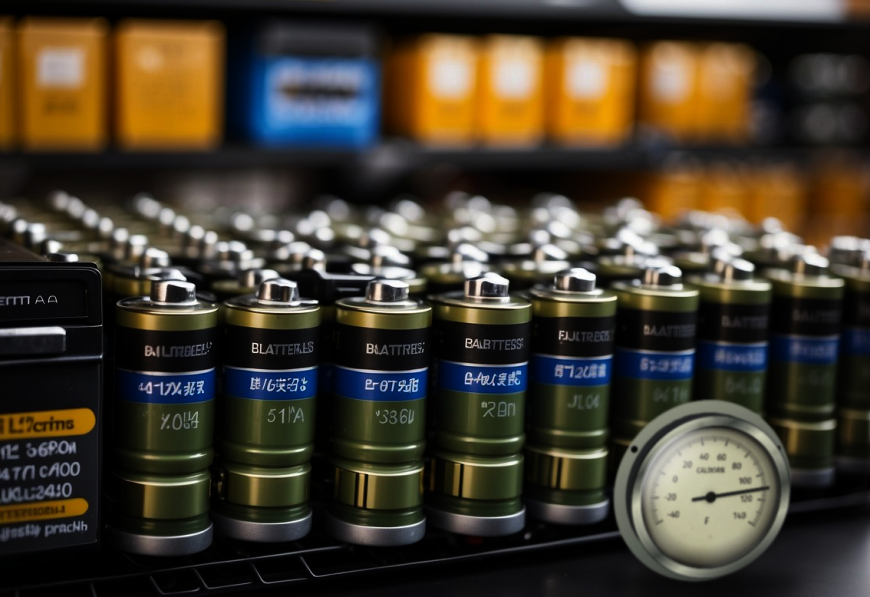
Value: 110 °F
